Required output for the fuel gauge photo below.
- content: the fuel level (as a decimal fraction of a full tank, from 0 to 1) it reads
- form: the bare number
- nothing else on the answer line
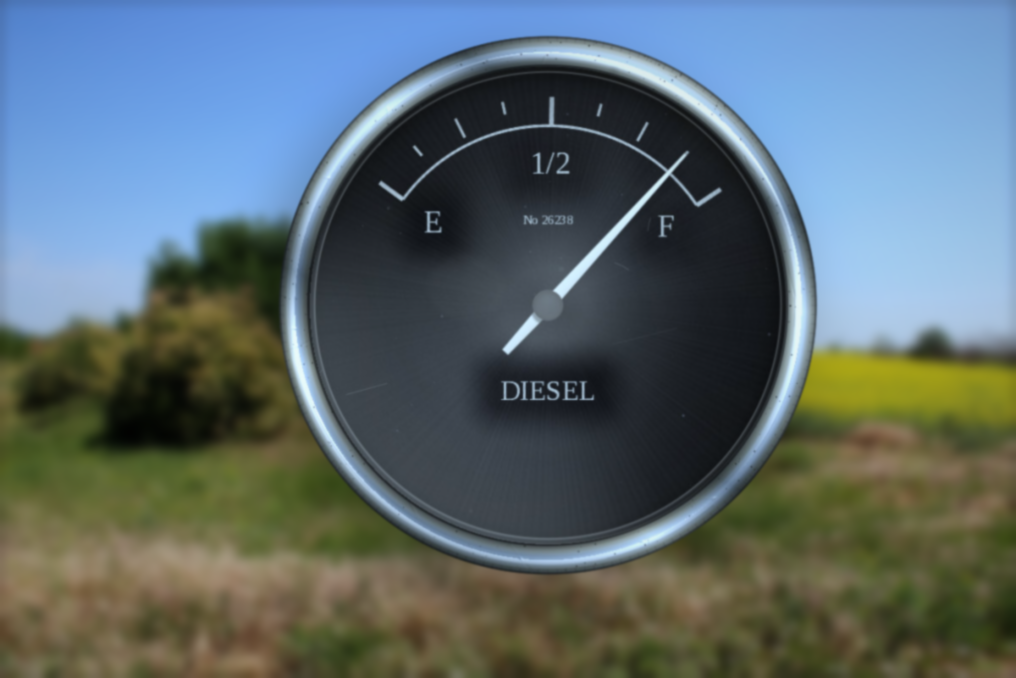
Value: 0.875
